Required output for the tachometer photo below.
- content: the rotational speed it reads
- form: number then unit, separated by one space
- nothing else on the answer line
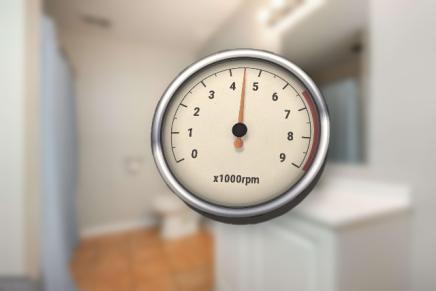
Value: 4500 rpm
